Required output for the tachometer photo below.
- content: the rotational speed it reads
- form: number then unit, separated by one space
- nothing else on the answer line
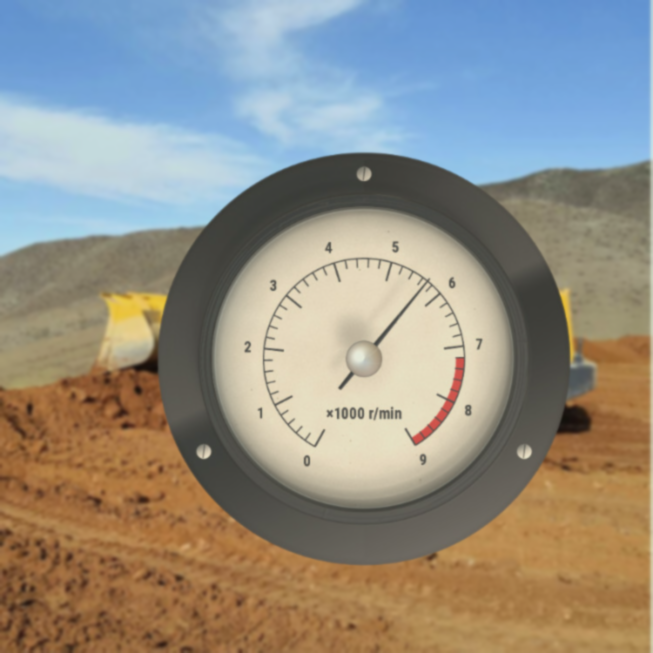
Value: 5700 rpm
